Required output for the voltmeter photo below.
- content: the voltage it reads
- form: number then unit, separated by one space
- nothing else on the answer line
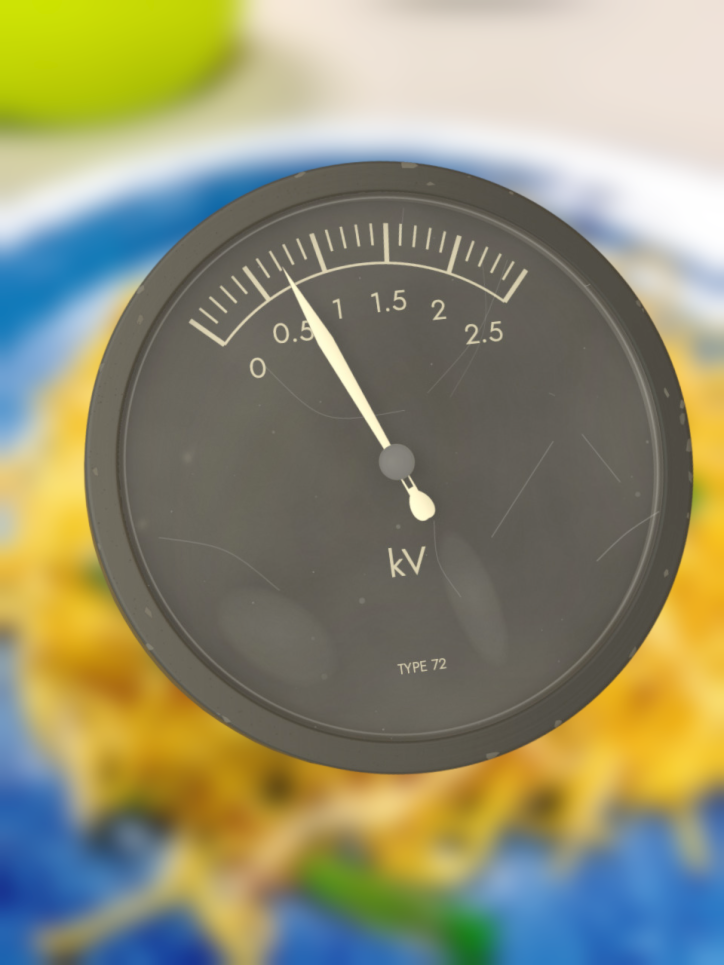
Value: 0.7 kV
